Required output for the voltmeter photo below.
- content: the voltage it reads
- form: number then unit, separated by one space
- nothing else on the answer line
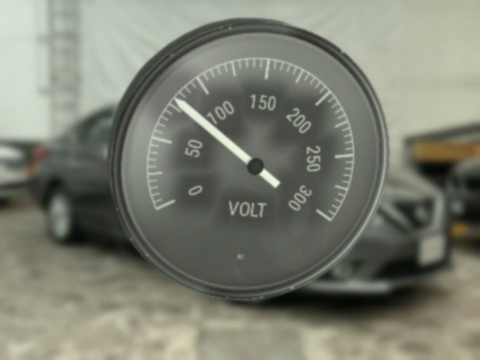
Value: 80 V
